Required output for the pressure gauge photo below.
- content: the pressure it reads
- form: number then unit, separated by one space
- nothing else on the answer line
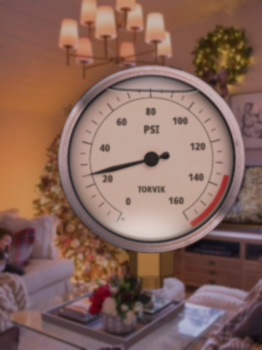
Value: 25 psi
